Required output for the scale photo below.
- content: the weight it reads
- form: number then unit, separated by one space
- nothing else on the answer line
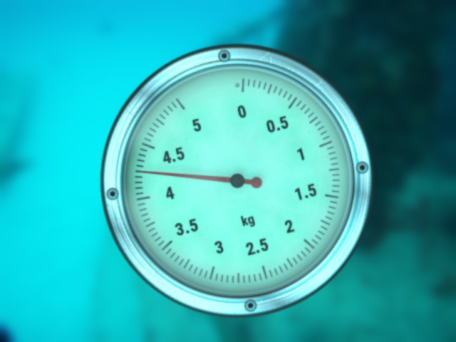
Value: 4.25 kg
